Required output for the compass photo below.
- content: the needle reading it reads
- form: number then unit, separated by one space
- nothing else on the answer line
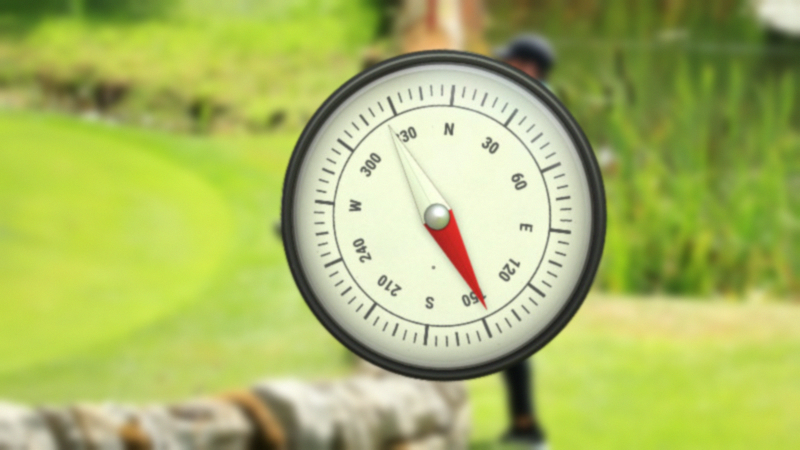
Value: 145 °
